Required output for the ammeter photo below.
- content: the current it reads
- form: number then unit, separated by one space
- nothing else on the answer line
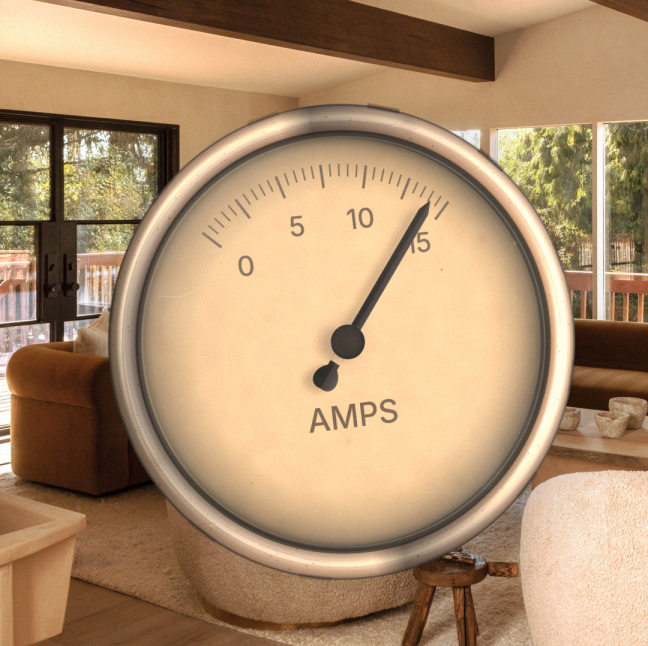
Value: 14 A
